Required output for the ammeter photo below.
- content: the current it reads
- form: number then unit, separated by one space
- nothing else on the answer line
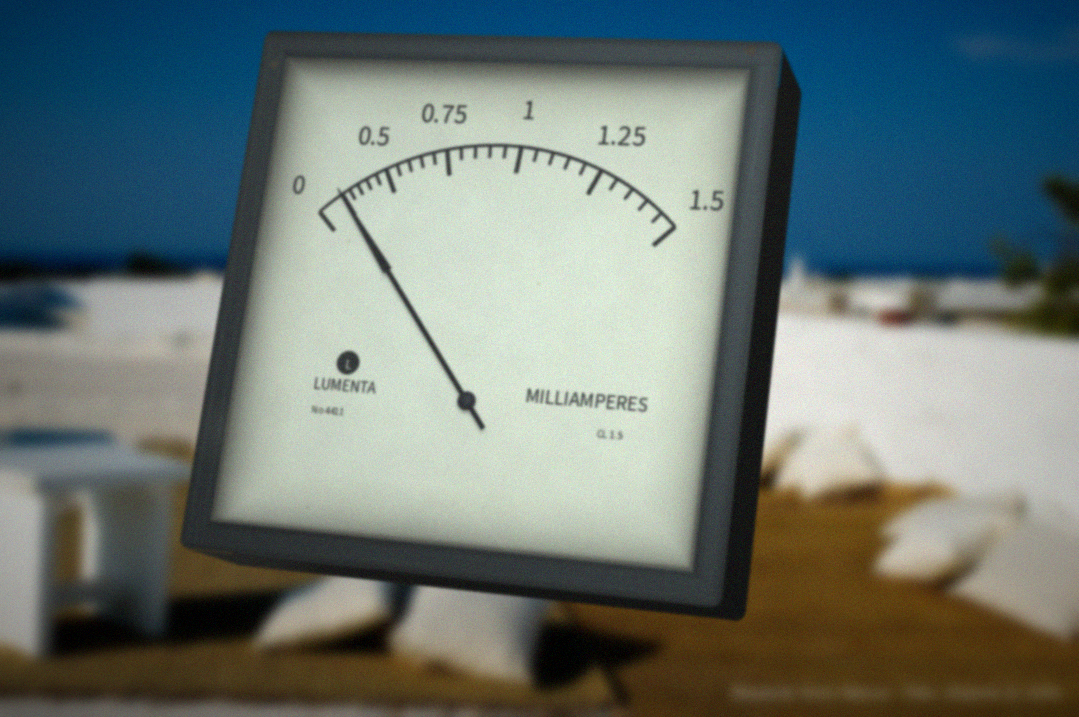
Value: 0.25 mA
